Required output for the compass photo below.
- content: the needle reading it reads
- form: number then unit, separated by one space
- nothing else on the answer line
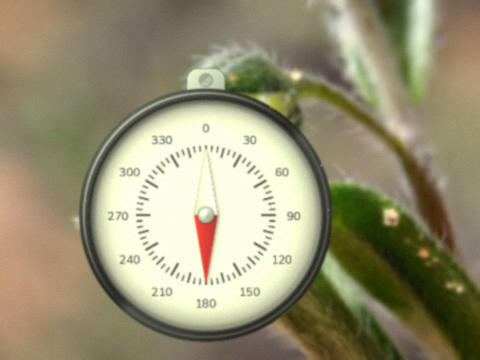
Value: 180 °
